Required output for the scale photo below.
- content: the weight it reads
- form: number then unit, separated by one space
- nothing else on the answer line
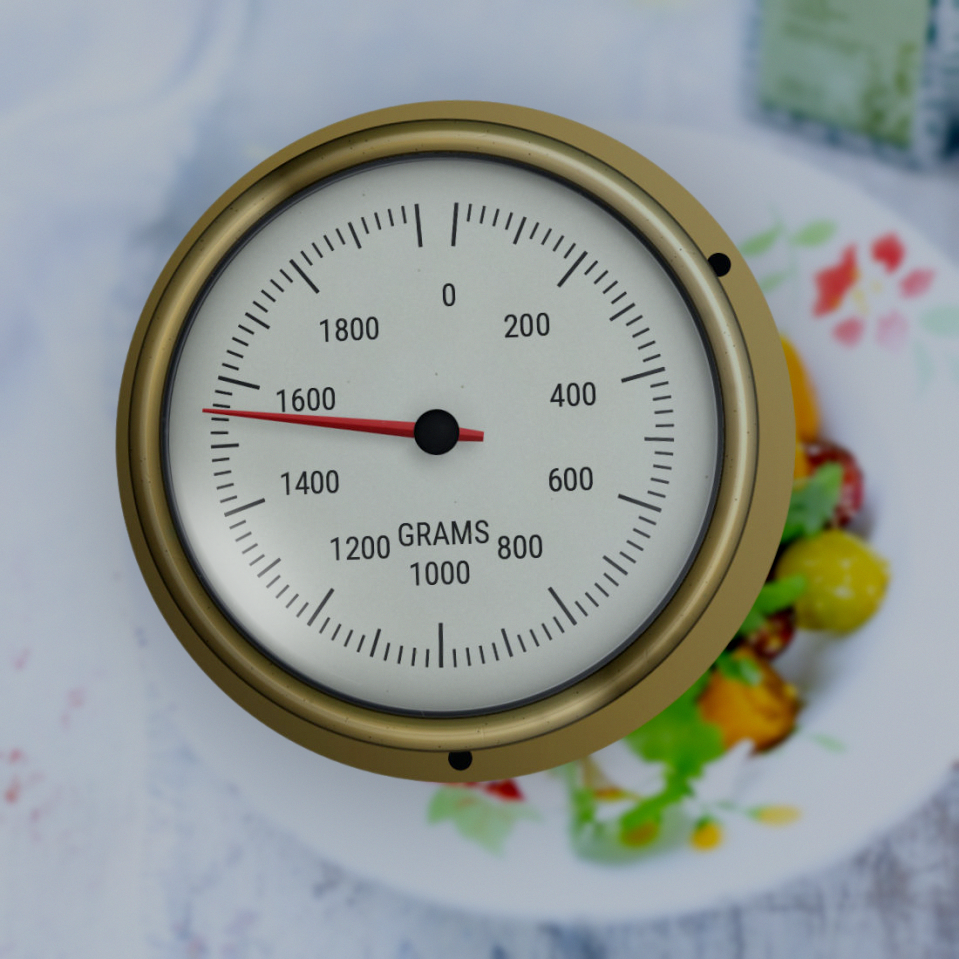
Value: 1550 g
